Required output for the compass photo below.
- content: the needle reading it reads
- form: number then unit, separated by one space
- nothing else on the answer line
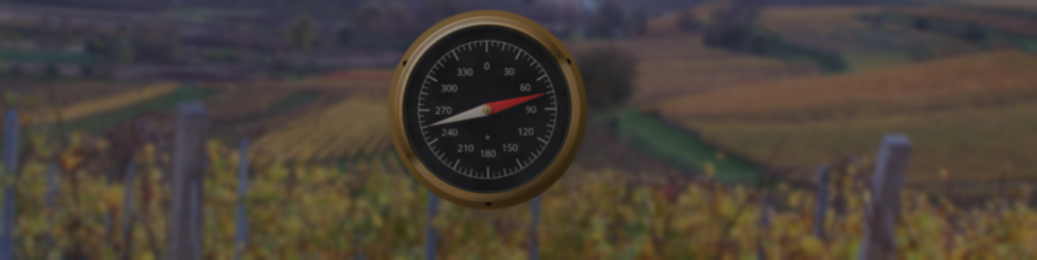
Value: 75 °
